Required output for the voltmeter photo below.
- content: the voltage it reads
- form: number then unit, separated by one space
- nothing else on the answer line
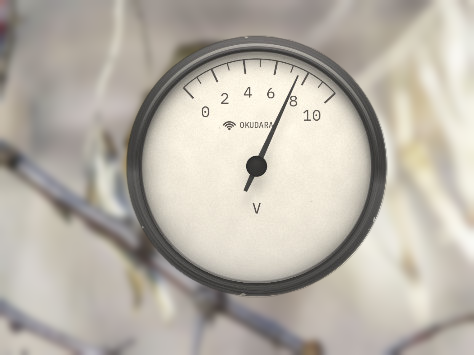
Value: 7.5 V
